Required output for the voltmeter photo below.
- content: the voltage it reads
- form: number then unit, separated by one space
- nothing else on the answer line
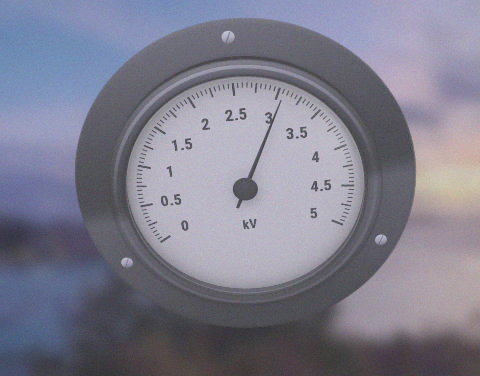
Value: 3.05 kV
